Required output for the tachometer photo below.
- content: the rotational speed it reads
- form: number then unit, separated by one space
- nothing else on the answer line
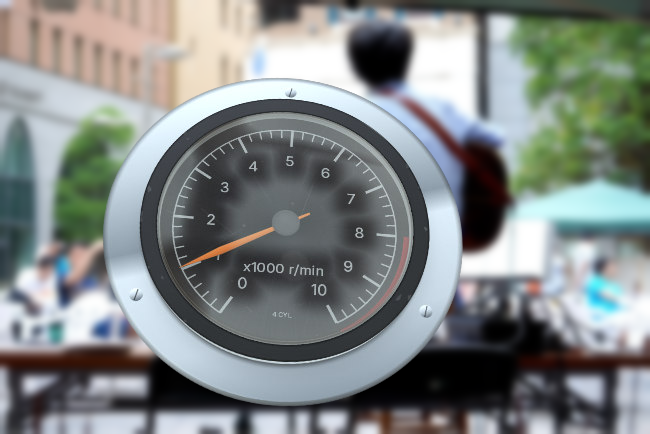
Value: 1000 rpm
